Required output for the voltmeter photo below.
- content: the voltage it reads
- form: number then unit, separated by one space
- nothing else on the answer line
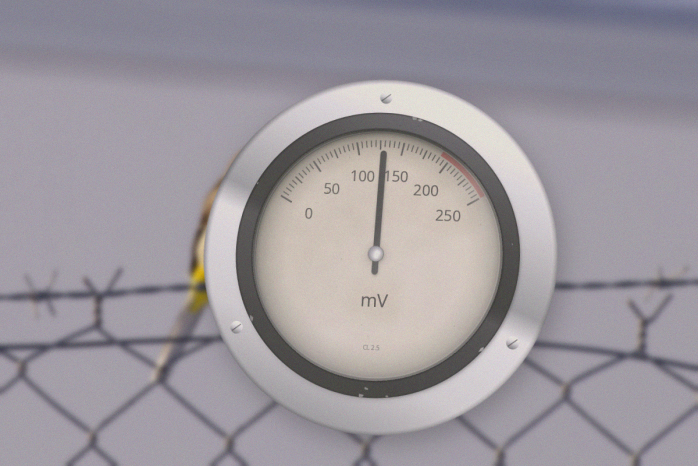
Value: 130 mV
